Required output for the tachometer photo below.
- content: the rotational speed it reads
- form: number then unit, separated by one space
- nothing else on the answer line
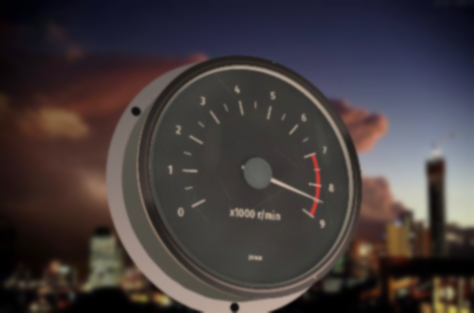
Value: 8500 rpm
